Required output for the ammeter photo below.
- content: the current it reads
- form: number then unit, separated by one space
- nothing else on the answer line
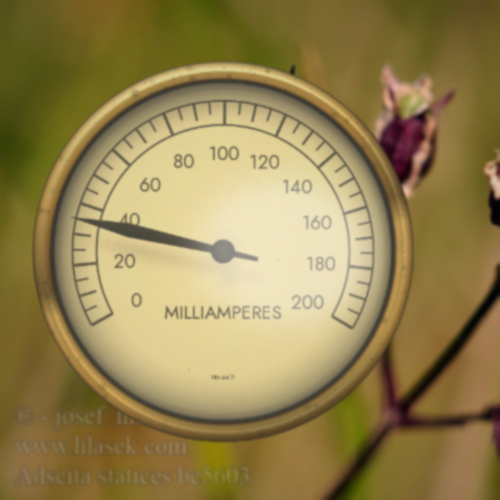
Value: 35 mA
